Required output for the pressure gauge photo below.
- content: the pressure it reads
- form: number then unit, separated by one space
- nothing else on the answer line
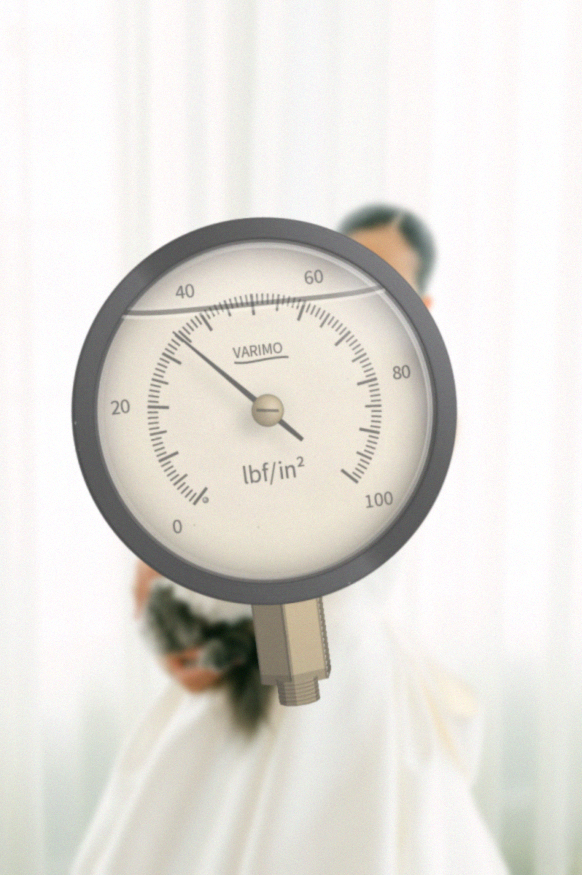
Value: 34 psi
